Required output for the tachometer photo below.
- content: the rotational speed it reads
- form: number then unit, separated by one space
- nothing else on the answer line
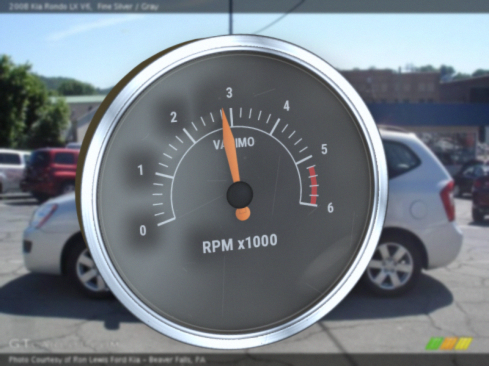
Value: 2800 rpm
